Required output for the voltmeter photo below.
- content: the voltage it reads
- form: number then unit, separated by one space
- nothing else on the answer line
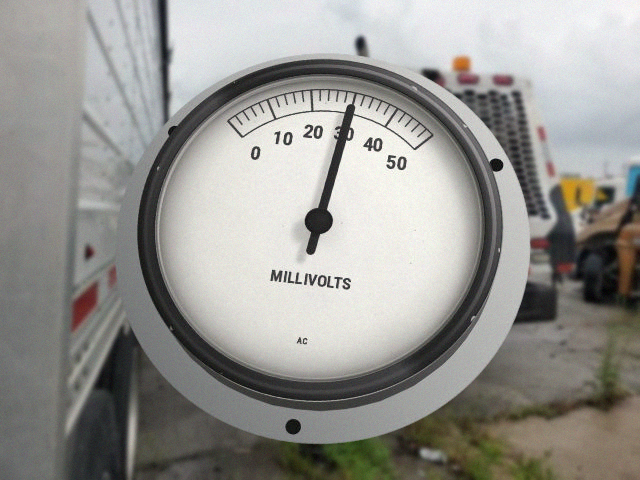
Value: 30 mV
